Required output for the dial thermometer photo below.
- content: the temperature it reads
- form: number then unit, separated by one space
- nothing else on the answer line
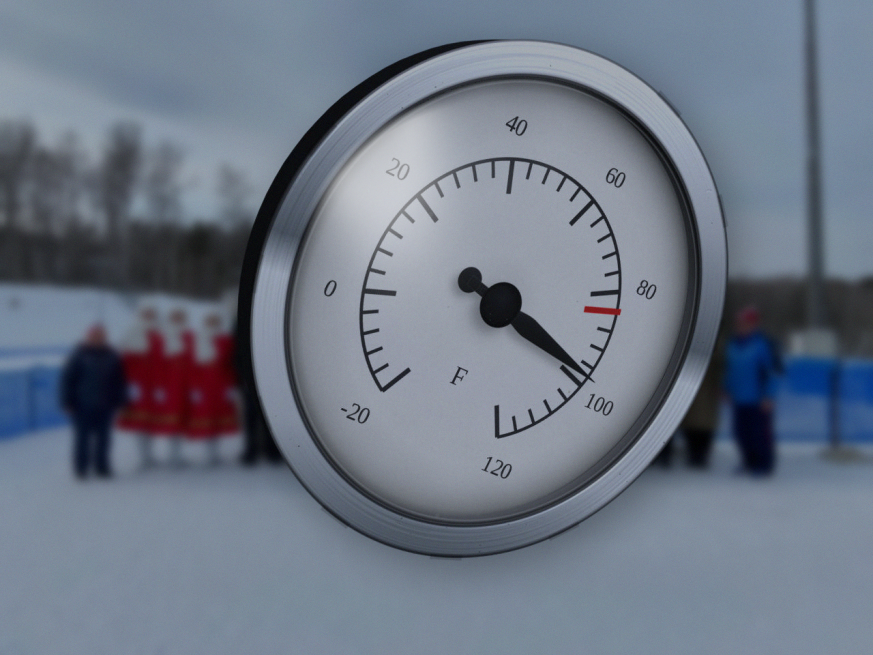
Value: 98 °F
